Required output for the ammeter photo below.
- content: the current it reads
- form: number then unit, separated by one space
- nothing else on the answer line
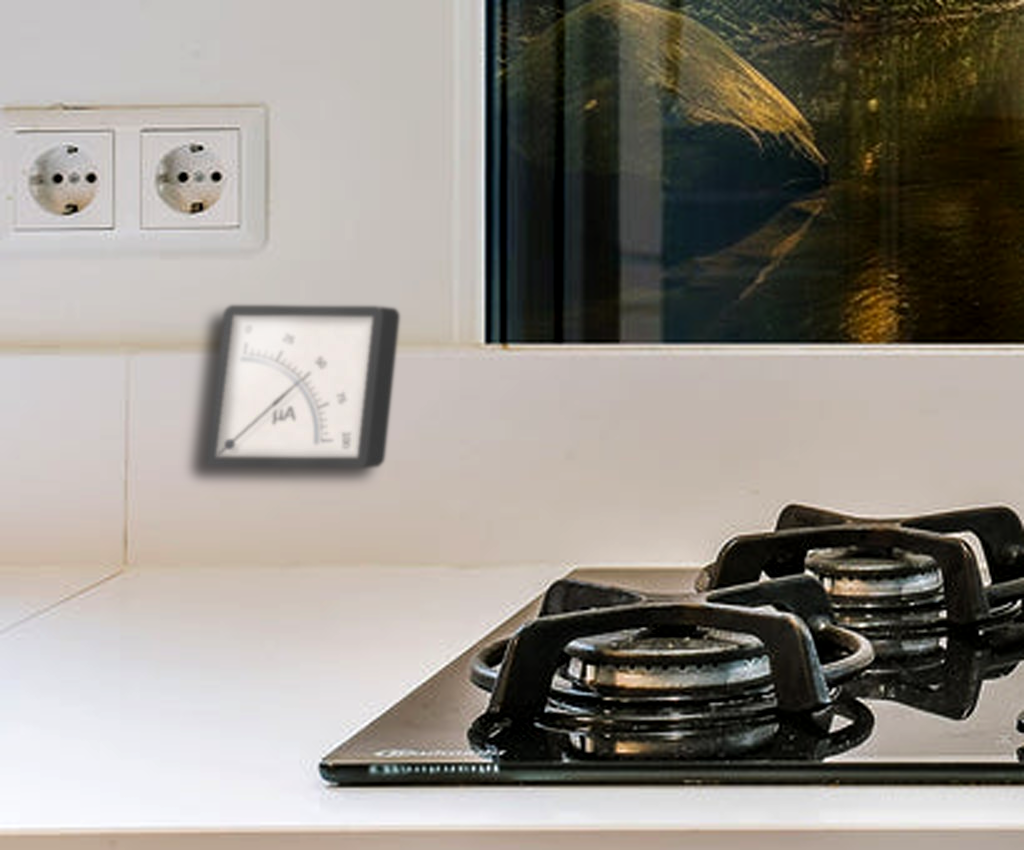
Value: 50 µA
